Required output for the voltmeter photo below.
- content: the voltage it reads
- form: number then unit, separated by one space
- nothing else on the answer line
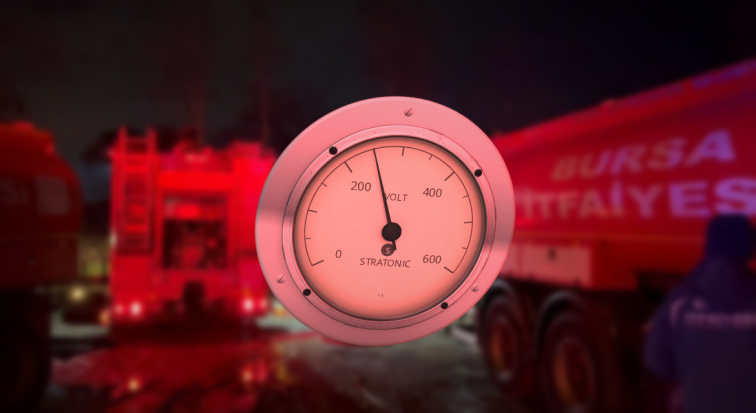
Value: 250 V
